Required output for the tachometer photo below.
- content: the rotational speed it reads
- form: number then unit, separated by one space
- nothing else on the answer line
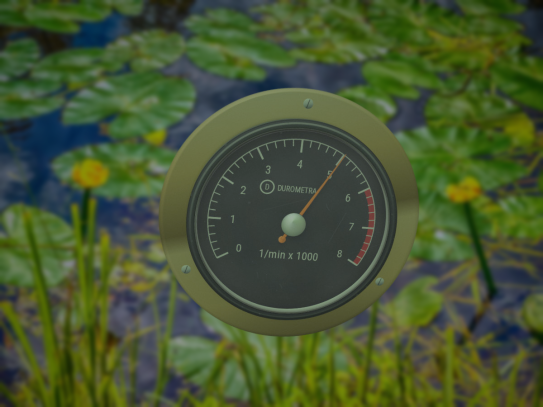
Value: 5000 rpm
